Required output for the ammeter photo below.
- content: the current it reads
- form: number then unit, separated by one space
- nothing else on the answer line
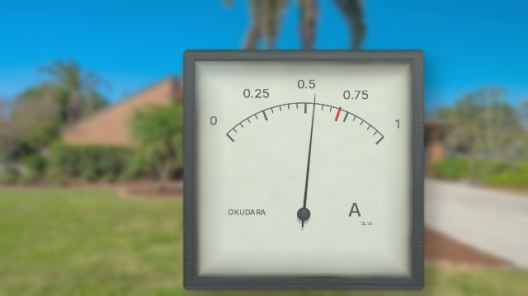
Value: 0.55 A
